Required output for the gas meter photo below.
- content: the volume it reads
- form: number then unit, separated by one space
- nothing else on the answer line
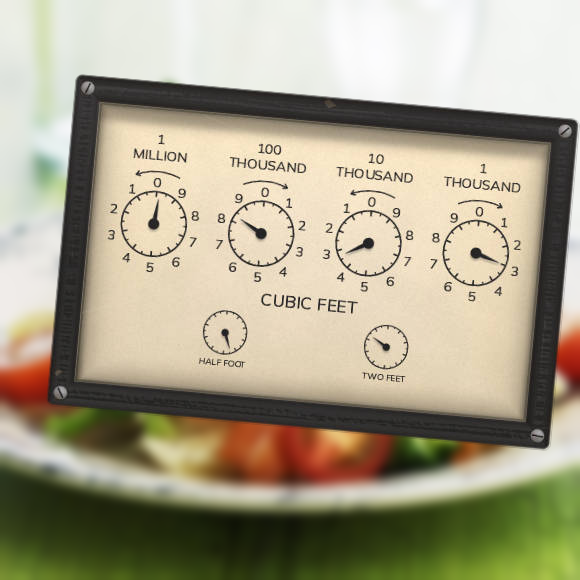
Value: 983300 ft³
